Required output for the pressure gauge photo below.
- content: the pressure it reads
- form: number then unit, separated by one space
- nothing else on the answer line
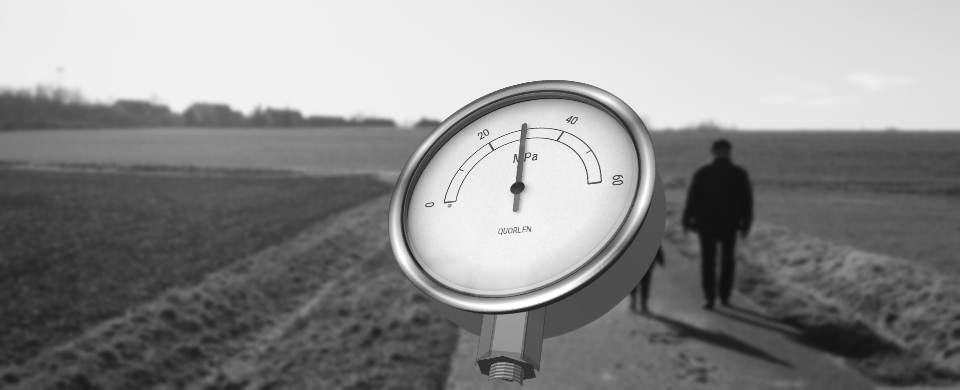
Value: 30 MPa
